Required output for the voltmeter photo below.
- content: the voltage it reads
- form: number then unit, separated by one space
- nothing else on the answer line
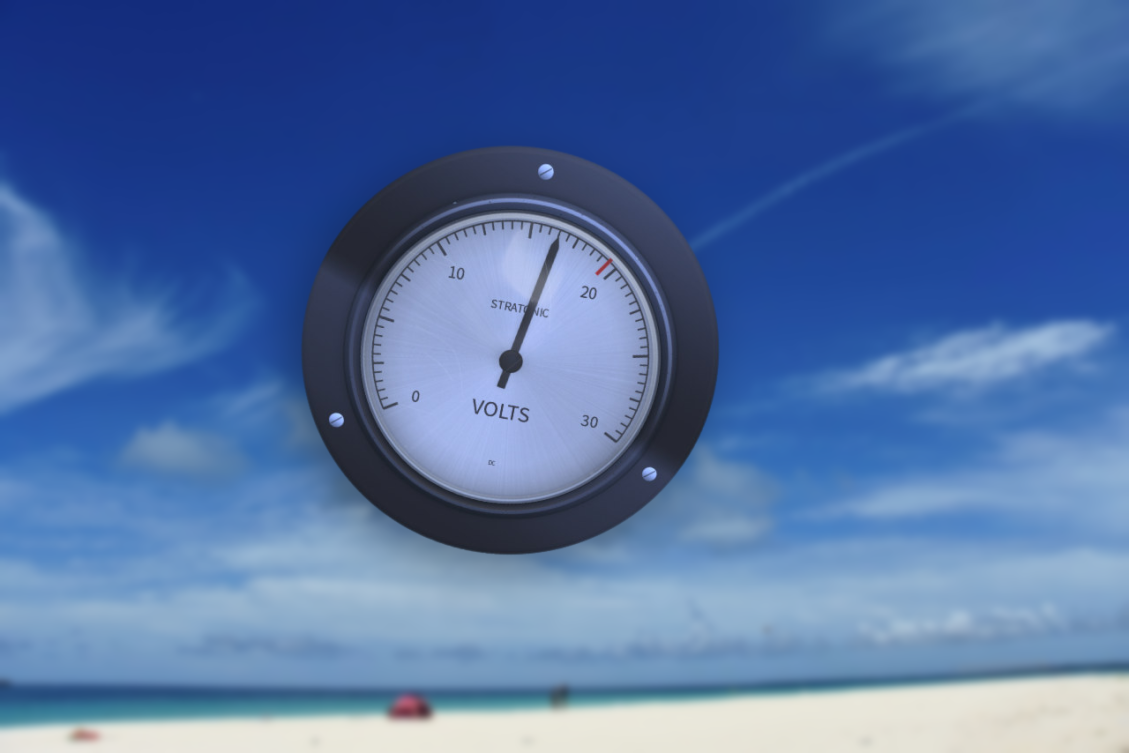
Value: 16.5 V
